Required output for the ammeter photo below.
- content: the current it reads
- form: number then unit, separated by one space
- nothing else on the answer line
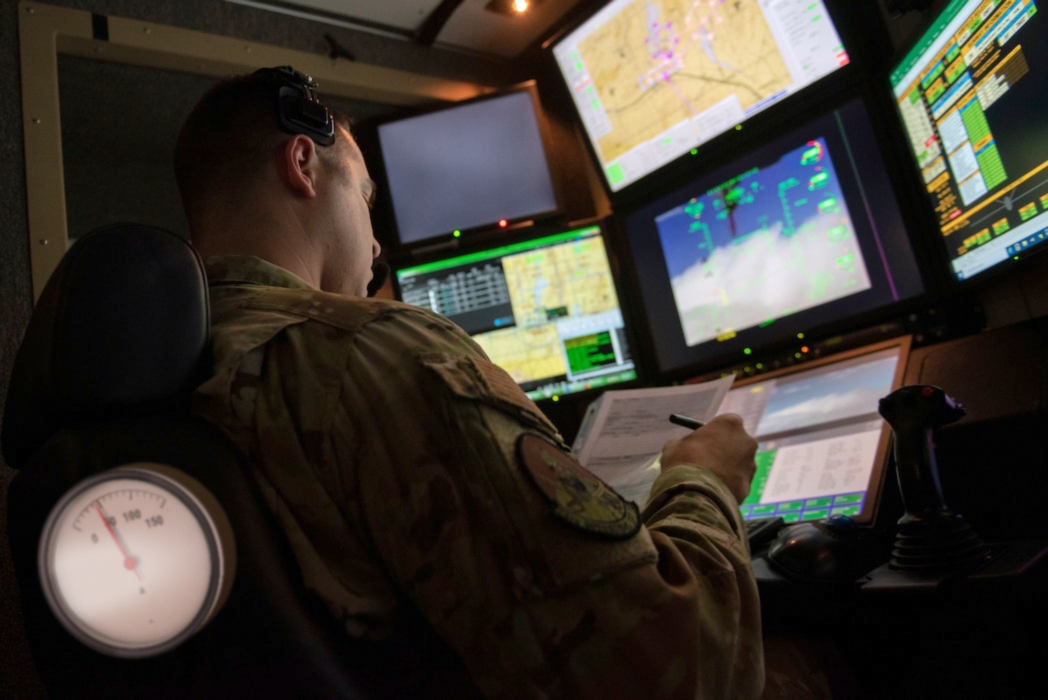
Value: 50 A
